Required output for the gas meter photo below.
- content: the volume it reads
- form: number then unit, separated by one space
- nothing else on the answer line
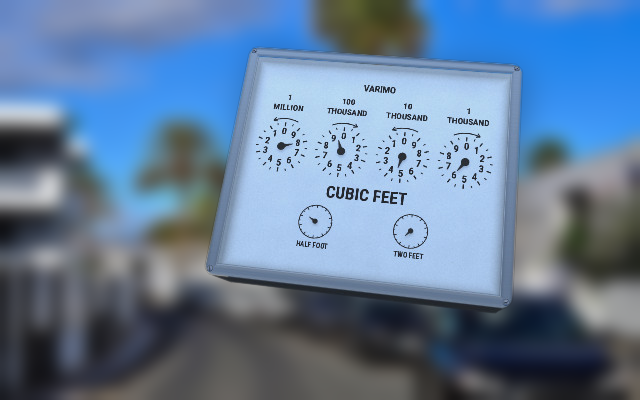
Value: 794600 ft³
